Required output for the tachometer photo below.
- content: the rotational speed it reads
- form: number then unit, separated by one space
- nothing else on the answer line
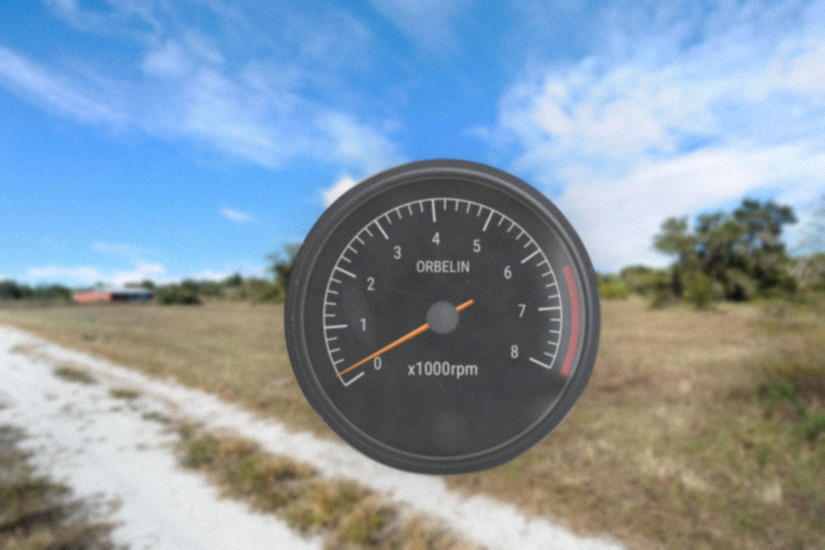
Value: 200 rpm
